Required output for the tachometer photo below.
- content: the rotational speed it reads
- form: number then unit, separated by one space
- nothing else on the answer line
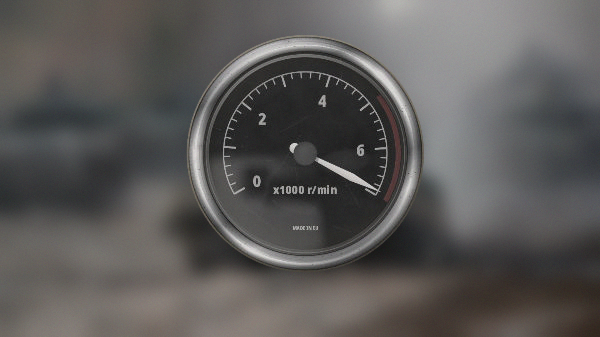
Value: 6900 rpm
